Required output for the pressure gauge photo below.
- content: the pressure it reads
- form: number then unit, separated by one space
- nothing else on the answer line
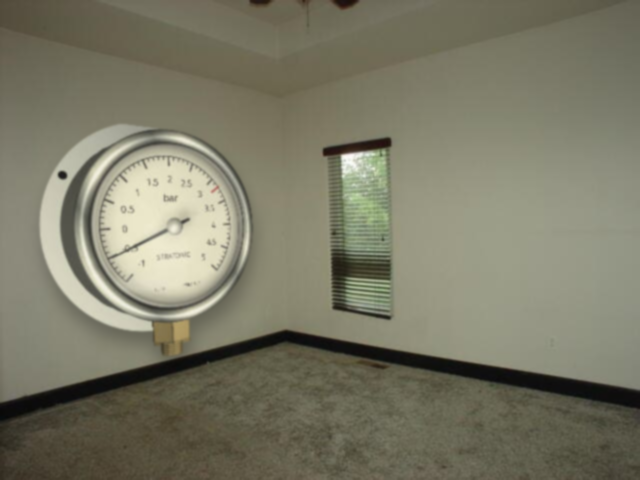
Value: -0.5 bar
